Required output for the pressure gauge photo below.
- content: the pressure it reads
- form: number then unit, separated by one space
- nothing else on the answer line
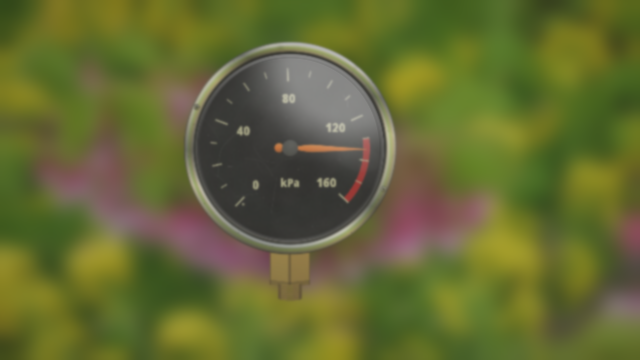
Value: 135 kPa
